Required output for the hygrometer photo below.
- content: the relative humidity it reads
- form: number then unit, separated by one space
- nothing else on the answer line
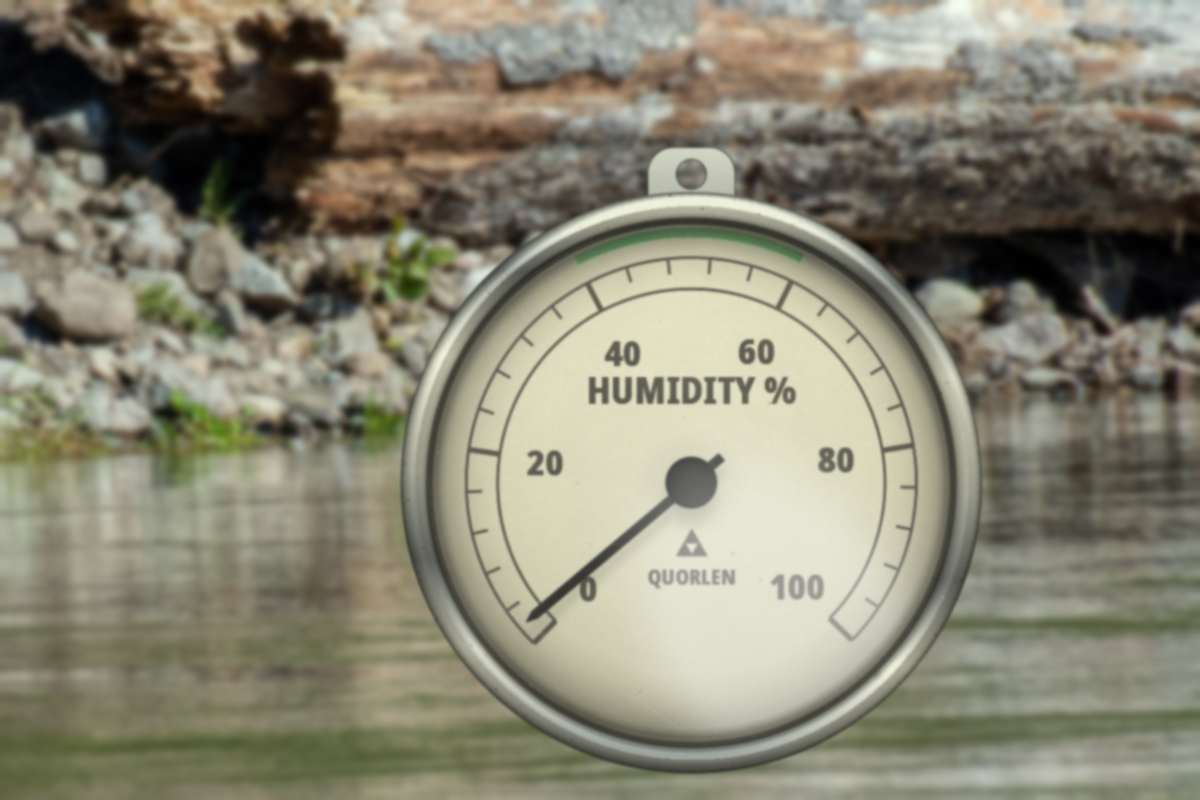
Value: 2 %
